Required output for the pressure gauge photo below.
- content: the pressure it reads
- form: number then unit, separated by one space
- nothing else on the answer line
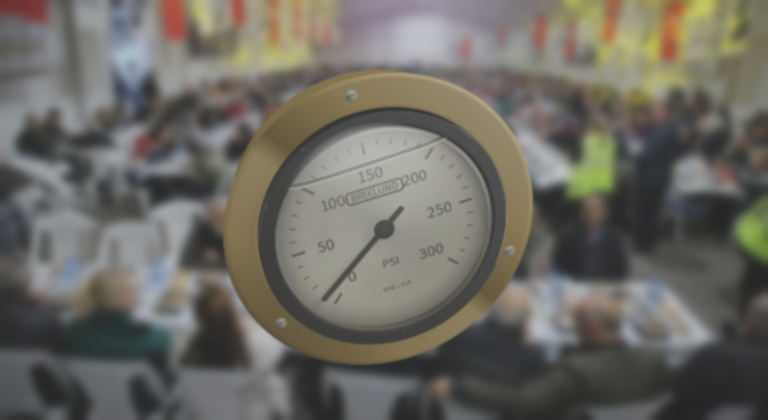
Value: 10 psi
